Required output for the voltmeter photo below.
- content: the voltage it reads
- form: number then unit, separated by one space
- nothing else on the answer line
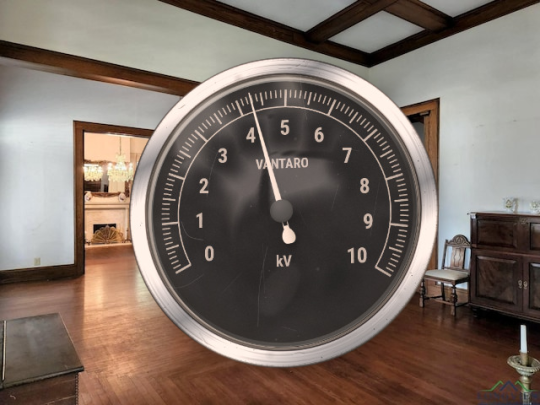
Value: 4.3 kV
